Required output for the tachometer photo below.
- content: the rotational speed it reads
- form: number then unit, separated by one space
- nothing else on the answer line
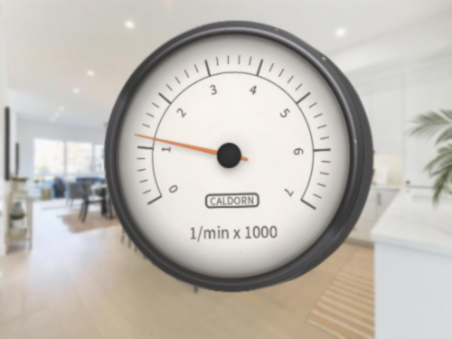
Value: 1200 rpm
